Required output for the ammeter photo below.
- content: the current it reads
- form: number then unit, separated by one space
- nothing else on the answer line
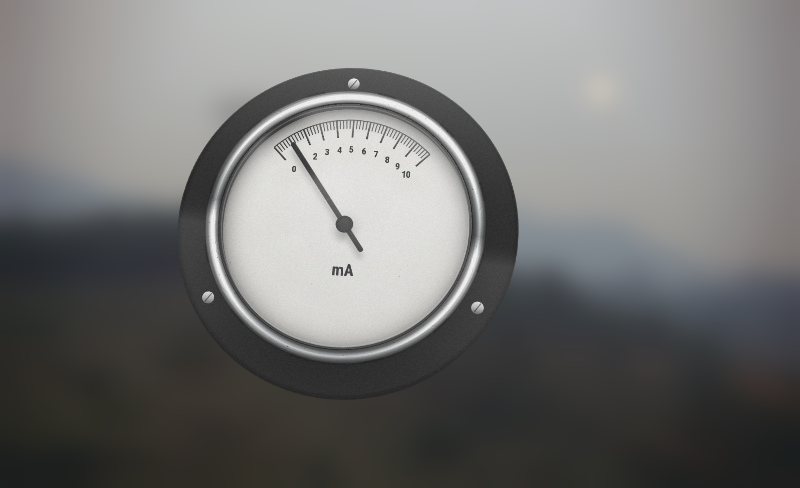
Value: 1 mA
